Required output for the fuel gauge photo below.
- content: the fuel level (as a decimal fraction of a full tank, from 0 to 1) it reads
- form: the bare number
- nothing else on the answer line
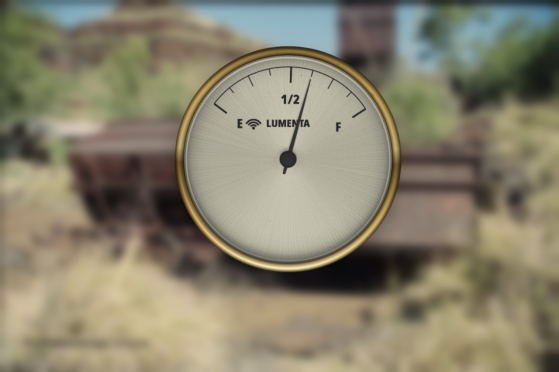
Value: 0.625
